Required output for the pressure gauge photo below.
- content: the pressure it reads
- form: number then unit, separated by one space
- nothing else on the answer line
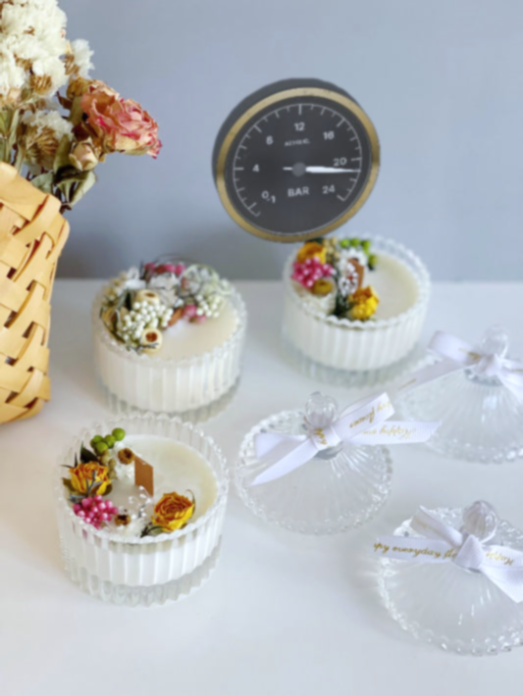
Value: 21 bar
